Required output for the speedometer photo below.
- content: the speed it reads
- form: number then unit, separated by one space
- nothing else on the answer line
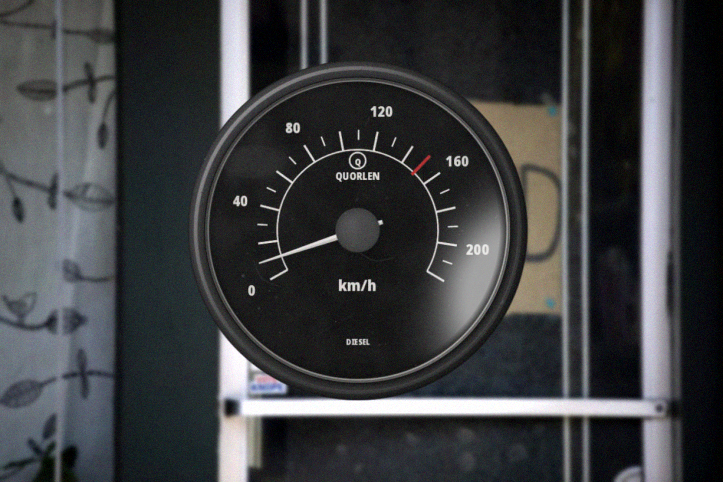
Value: 10 km/h
